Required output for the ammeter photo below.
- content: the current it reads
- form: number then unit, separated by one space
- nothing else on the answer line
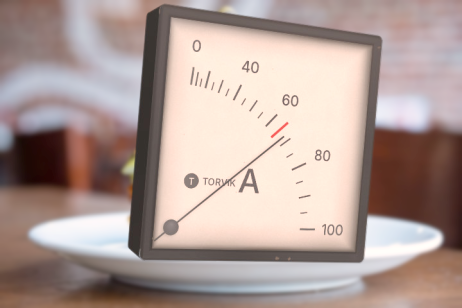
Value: 67.5 A
